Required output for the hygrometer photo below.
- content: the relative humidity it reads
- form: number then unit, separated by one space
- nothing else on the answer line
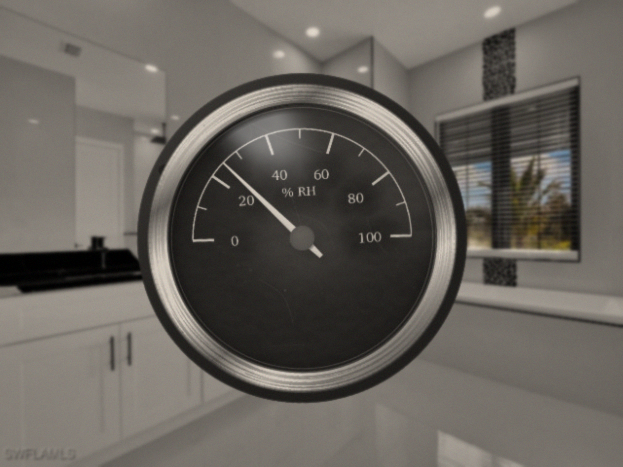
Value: 25 %
